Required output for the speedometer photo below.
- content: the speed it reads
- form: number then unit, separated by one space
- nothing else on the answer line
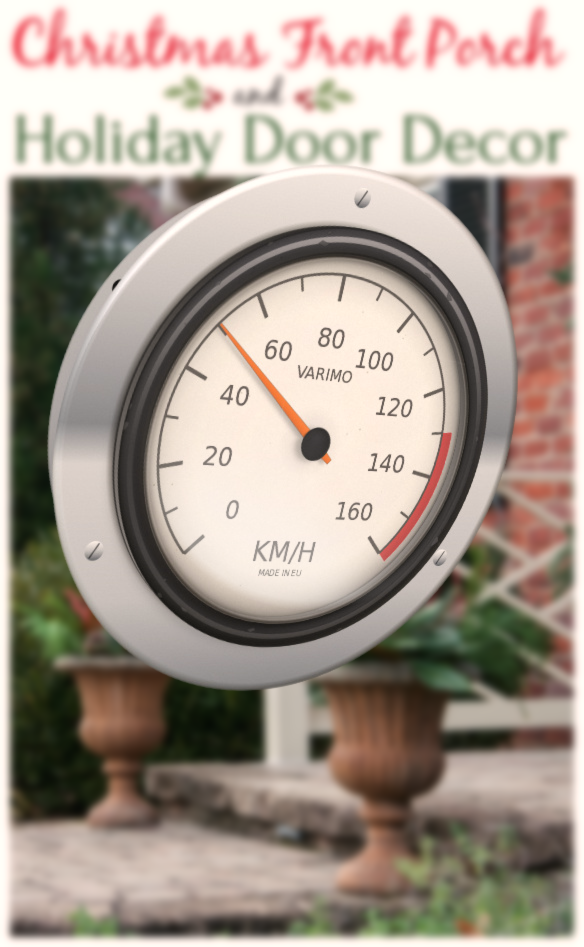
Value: 50 km/h
